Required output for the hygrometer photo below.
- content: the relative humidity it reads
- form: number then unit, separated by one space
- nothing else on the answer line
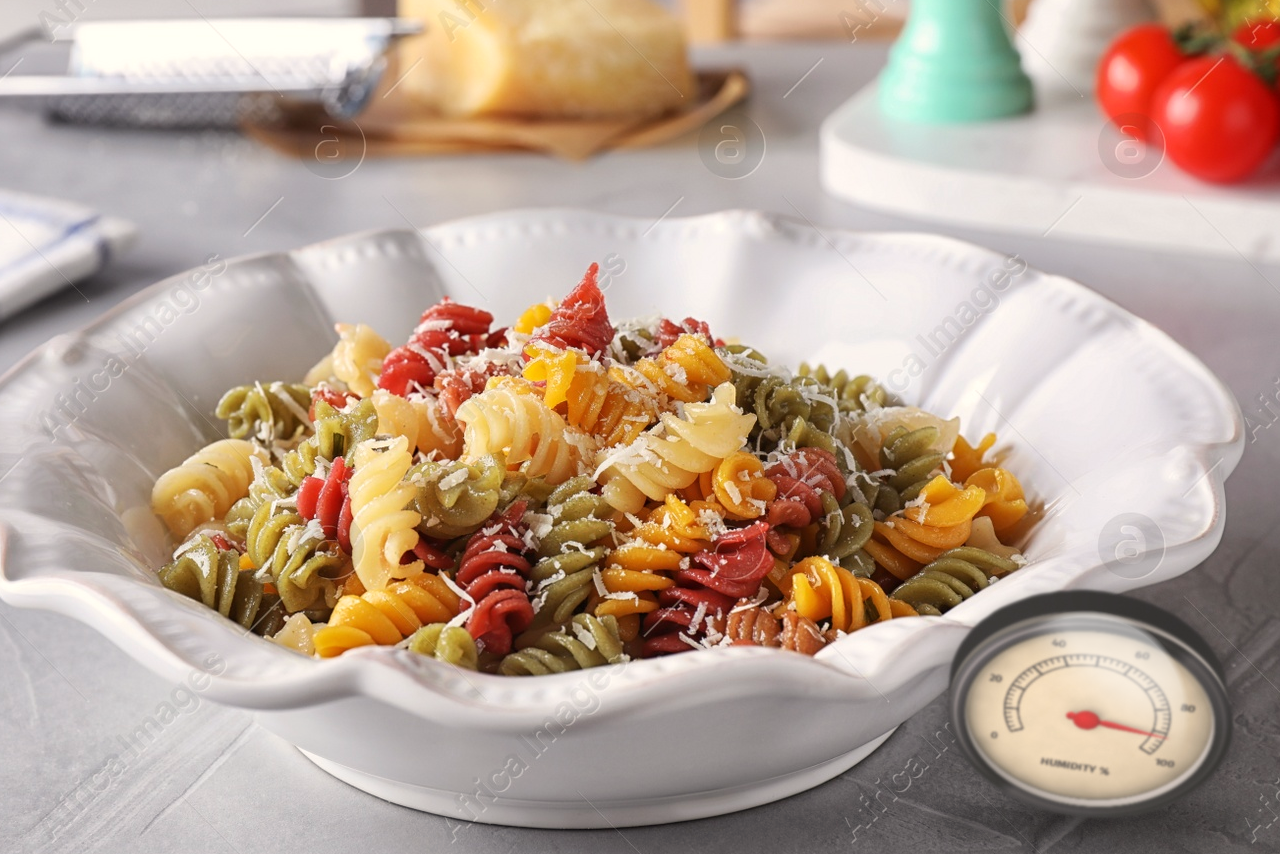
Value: 90 %
